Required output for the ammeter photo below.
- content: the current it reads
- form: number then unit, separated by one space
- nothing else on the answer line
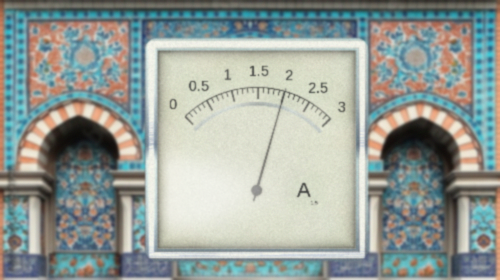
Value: 2 A
